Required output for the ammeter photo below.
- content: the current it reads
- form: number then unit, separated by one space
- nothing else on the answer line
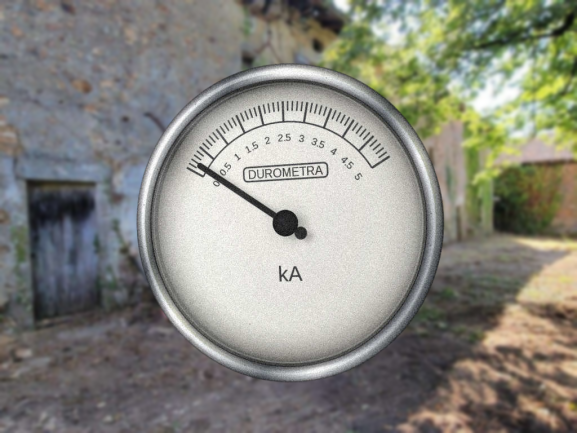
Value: 0.2 kA
